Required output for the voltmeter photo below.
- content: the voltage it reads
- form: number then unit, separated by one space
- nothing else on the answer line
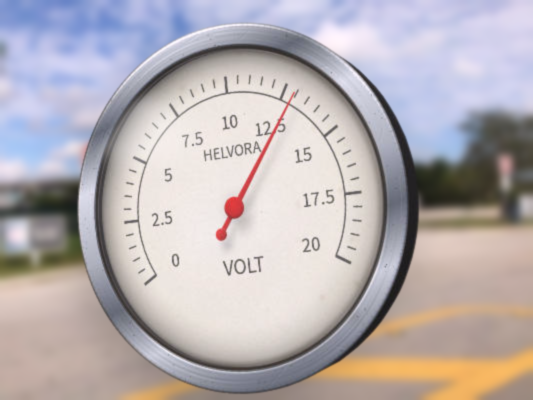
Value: 13 V
